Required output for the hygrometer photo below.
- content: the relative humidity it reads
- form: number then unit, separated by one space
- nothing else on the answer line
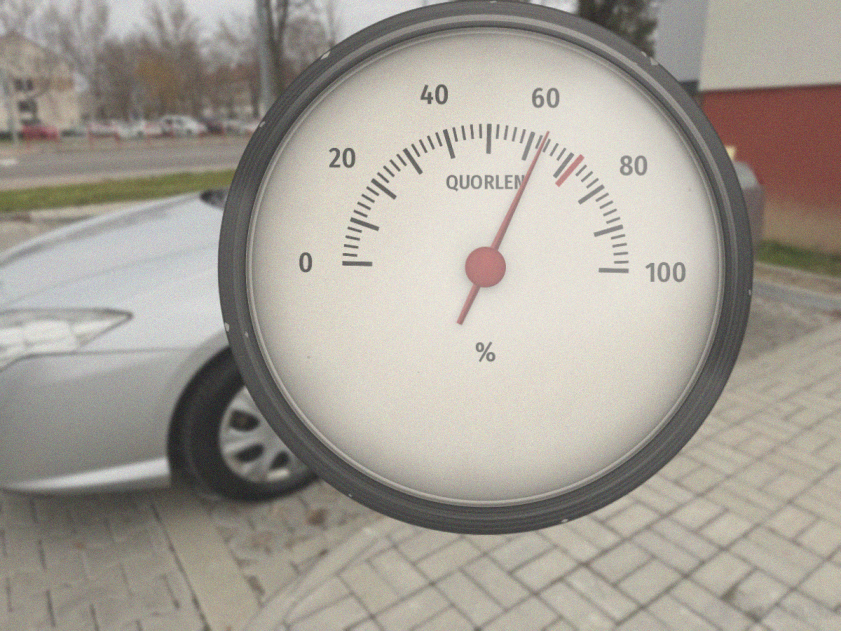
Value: 63 %
